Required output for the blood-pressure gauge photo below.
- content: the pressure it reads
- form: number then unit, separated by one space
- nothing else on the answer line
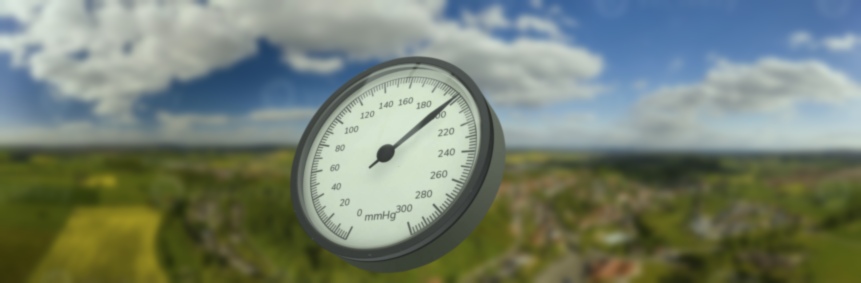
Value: 200 mmHg
